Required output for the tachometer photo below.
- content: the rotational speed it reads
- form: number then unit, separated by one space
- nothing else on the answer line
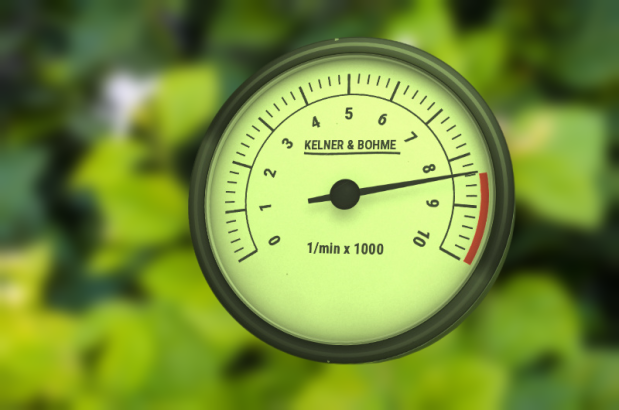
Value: 8400 rpm
